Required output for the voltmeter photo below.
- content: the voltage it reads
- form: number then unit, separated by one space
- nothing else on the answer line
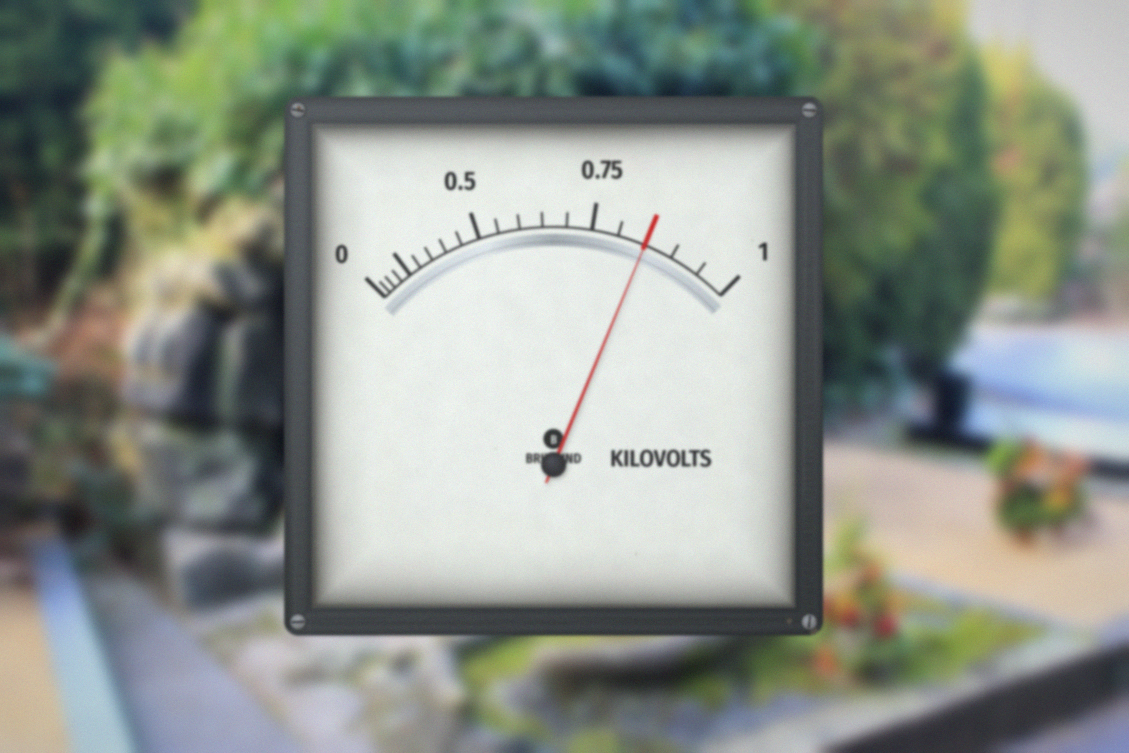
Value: 0.85 kV
